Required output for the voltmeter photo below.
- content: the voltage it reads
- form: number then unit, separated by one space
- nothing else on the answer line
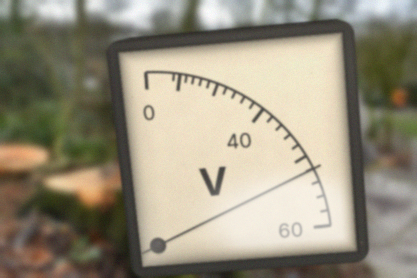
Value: 52 V
